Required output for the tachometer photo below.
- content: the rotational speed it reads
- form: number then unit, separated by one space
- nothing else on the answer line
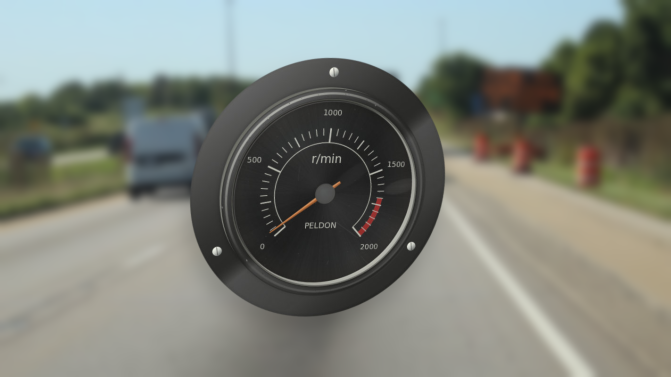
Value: 50 rpm
